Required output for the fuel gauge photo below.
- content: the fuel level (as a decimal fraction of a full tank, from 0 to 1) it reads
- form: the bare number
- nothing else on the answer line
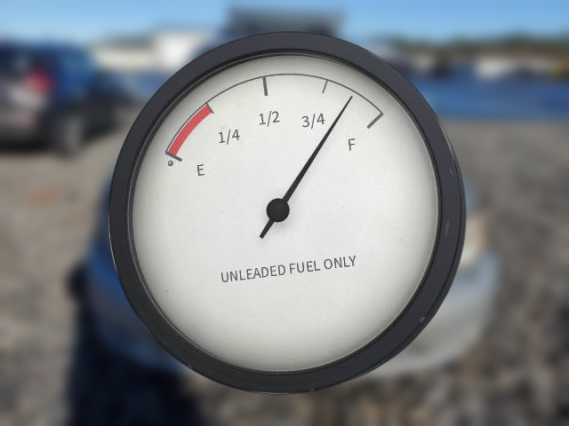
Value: 0.875
